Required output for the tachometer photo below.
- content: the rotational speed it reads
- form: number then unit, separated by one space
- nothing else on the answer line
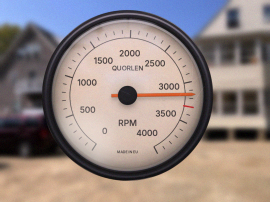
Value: 3150 rpm
